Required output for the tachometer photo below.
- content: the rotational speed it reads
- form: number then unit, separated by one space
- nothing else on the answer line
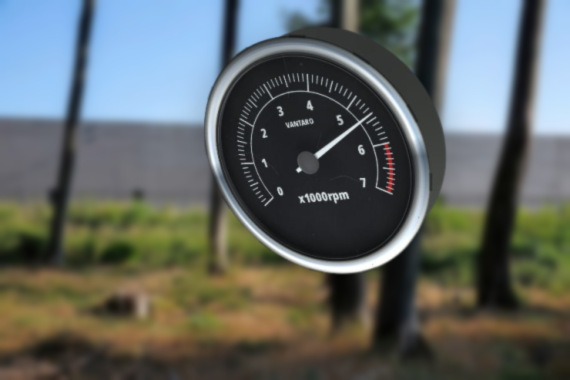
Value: 5400 rpm
